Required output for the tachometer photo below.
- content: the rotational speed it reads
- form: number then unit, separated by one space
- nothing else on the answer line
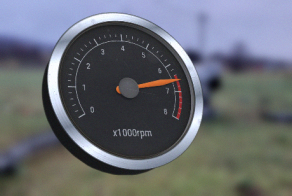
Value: 6600 rpm
